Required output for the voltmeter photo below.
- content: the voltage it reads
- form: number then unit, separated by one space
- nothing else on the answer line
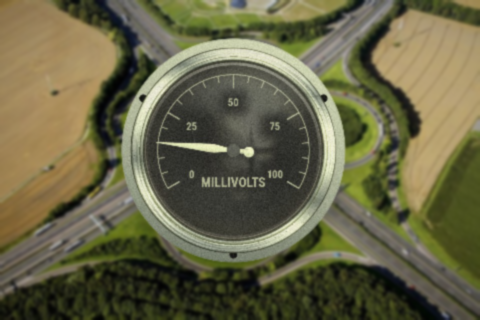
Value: 15 mV
